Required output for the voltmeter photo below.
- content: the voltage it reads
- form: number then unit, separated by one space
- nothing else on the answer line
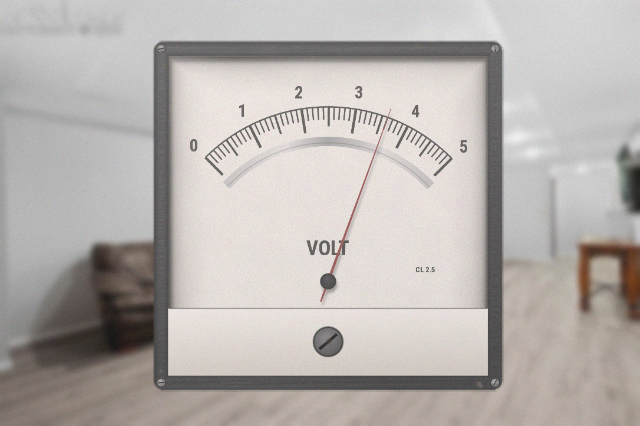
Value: 3.6 V
